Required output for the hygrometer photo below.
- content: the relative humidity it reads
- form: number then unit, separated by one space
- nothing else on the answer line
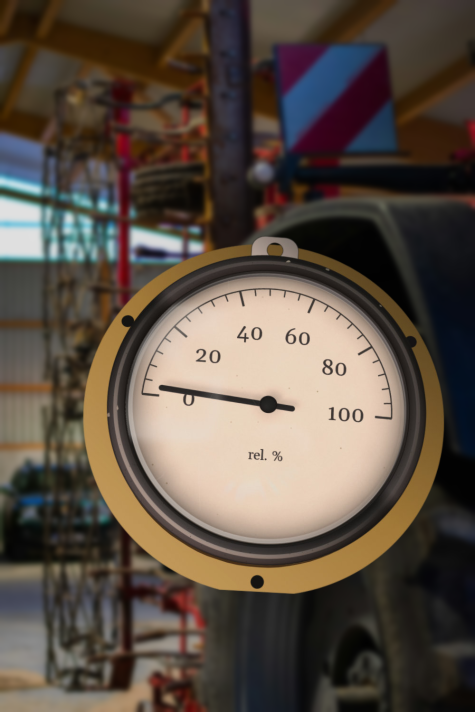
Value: 2 %
